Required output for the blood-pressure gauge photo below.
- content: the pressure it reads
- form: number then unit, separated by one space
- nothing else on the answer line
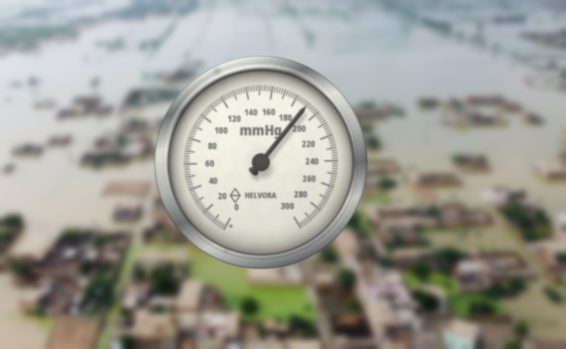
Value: 190 mmHg
